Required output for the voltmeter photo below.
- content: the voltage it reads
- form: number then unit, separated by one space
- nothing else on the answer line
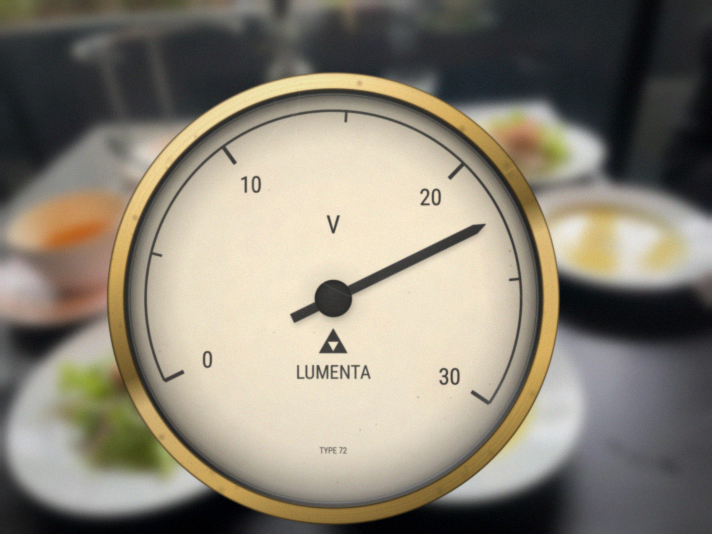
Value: 22.5 V
